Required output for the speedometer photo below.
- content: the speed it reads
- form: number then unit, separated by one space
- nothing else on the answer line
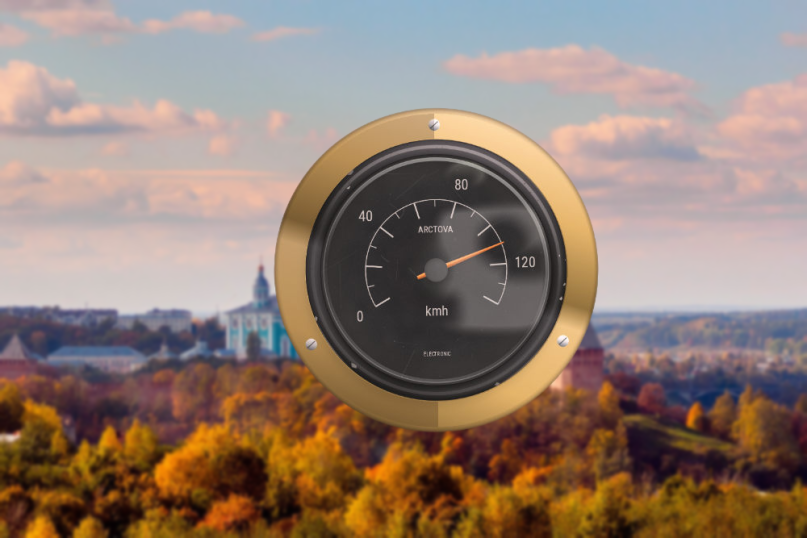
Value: 110 km/h
